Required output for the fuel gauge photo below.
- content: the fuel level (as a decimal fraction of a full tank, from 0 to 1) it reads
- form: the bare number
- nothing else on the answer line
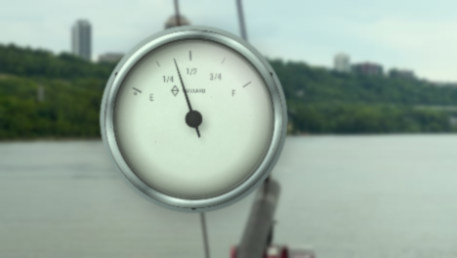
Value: 0.375
